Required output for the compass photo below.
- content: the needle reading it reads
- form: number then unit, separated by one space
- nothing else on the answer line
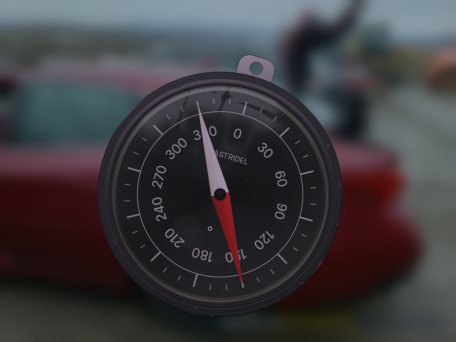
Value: 150 °
